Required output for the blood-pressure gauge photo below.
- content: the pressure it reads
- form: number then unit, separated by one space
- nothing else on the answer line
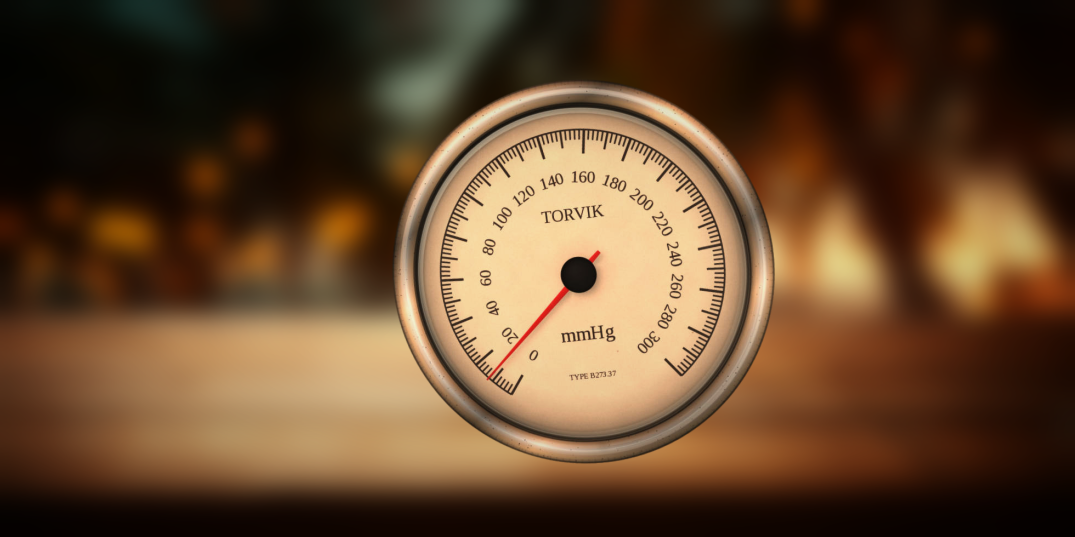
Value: 12 mmHg
